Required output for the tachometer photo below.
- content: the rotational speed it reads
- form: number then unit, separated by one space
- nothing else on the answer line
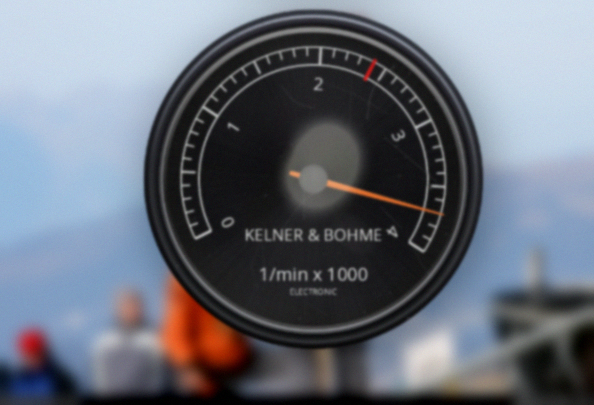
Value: 3700 rpm
